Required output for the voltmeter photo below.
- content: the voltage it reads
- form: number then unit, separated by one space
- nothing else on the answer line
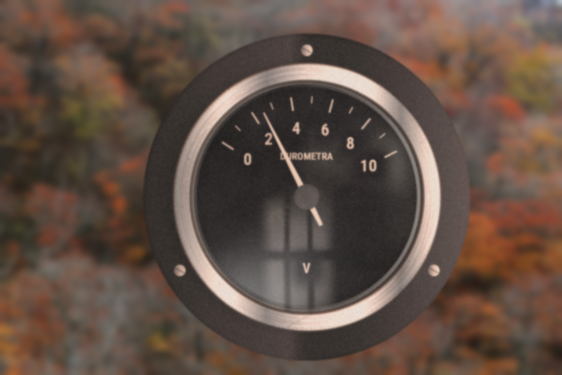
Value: 2.5 V
